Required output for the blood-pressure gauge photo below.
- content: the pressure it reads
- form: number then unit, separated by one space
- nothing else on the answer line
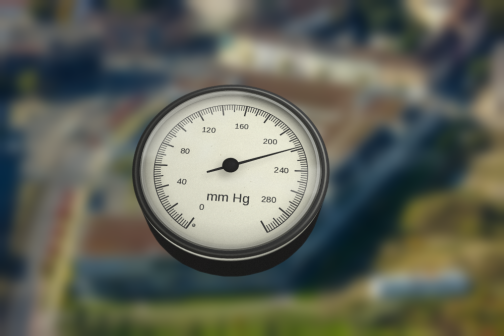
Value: 220 mmHg
